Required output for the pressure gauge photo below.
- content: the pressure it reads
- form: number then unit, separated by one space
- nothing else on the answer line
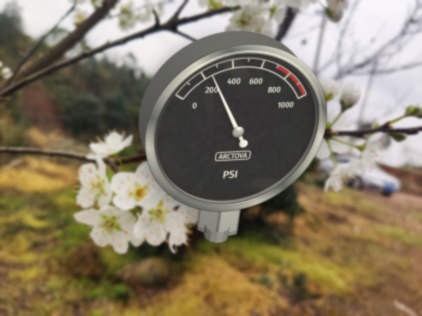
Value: 250 psi
